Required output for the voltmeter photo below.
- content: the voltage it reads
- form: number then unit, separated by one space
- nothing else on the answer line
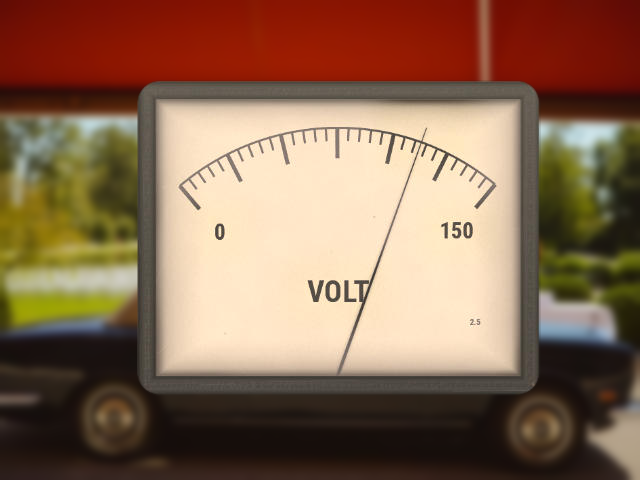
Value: 112.5 V
